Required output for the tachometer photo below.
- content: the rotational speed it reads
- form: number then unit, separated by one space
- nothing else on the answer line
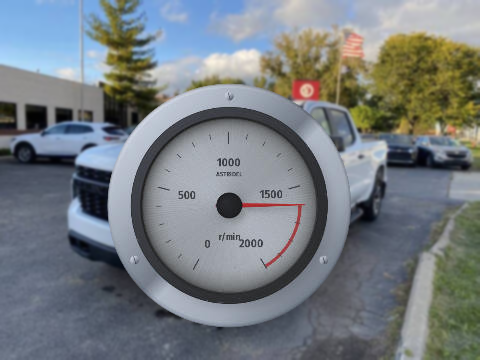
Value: 1600 rpm
